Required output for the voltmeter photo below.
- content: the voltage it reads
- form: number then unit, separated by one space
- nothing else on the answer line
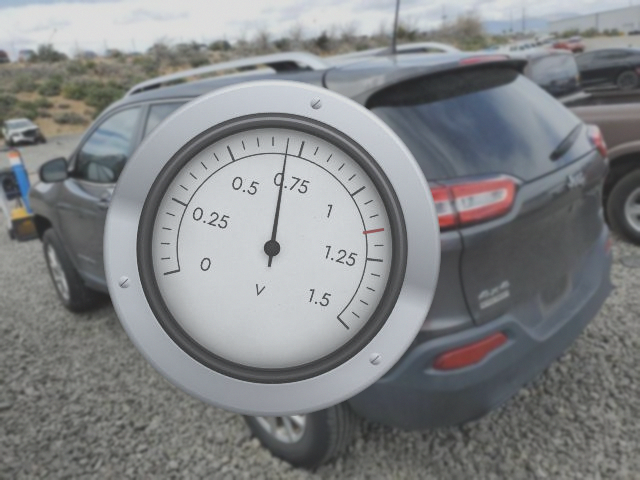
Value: 0.7 V
